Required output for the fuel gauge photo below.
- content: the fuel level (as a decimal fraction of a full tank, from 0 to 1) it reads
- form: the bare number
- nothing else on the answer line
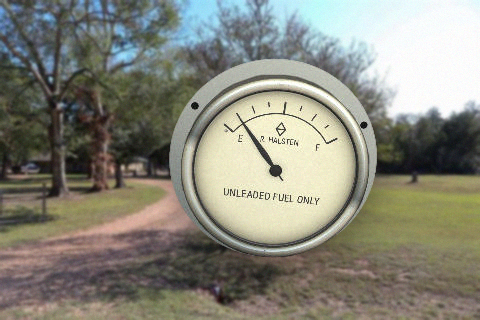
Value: 0.125
